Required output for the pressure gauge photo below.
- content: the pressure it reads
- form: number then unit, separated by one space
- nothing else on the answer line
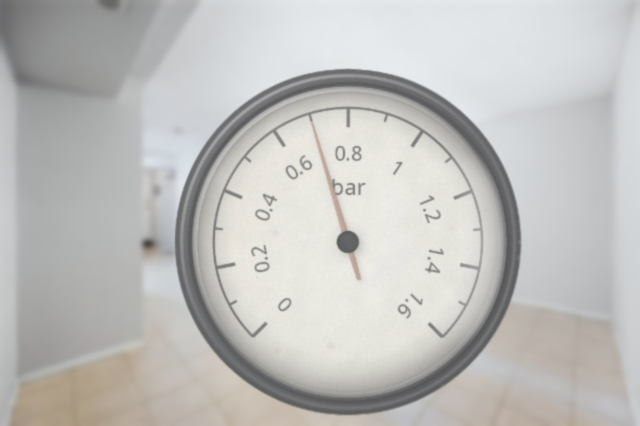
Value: 0.7 bar
